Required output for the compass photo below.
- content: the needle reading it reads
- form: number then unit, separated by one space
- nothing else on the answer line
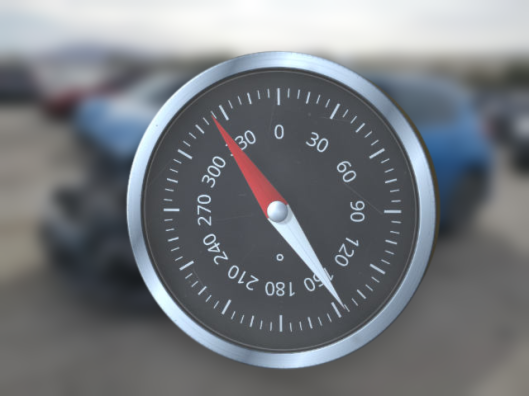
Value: 325 °
